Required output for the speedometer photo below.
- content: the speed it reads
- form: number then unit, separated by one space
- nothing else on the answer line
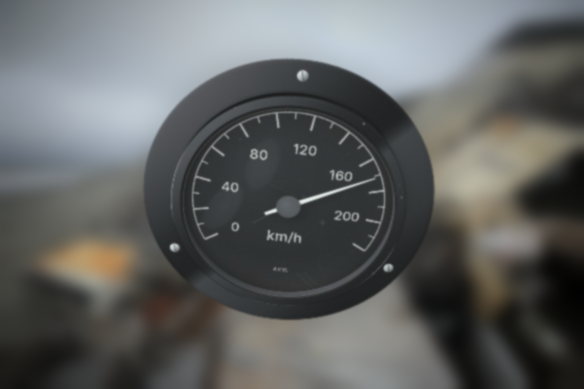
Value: 170 km/h
